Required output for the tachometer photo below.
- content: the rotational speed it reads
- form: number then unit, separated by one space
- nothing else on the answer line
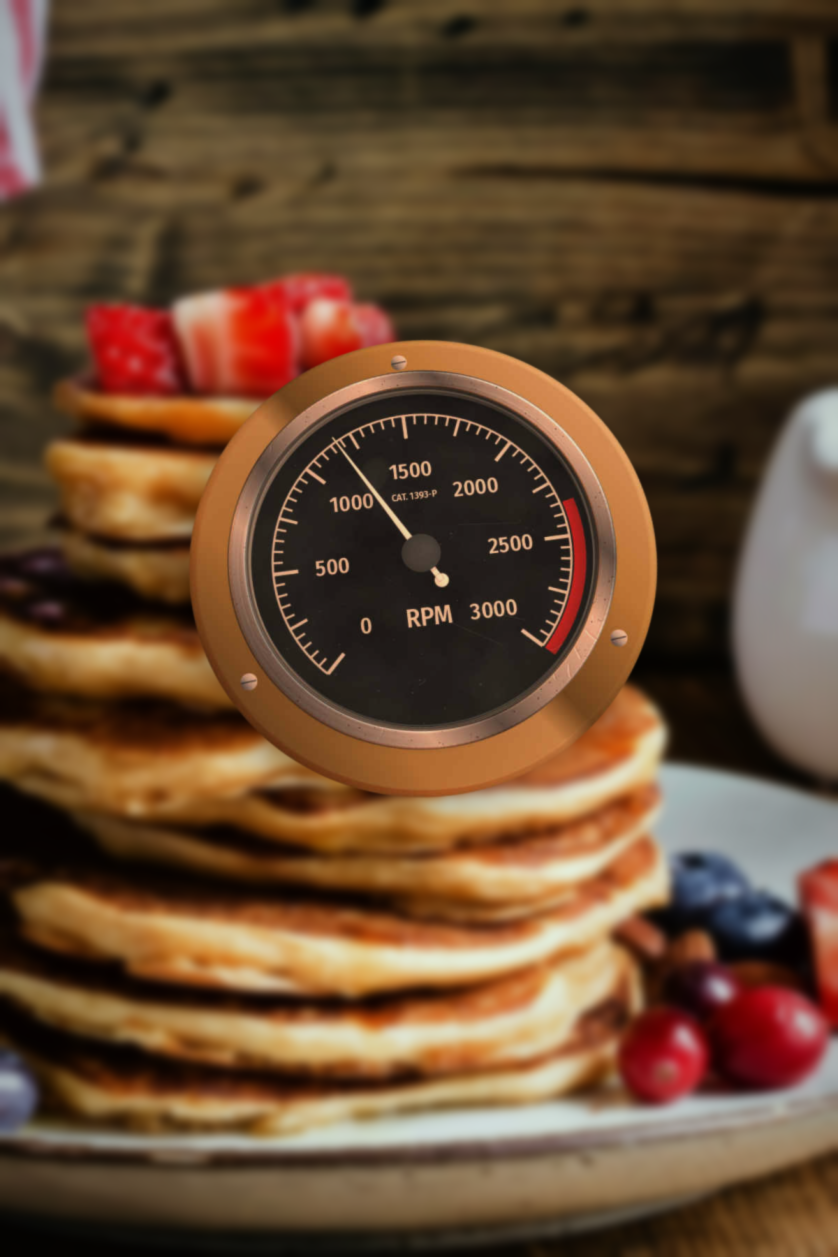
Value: 1175 rpm
